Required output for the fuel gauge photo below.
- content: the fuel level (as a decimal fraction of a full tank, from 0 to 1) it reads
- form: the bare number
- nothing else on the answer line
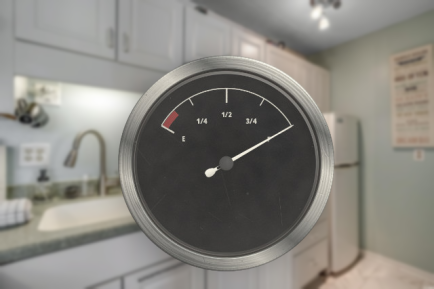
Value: 1
